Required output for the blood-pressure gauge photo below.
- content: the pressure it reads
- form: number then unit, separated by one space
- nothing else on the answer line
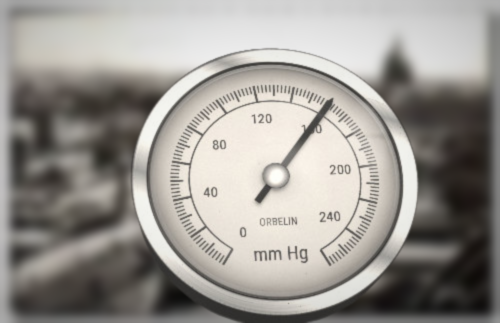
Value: 160 mmHg
